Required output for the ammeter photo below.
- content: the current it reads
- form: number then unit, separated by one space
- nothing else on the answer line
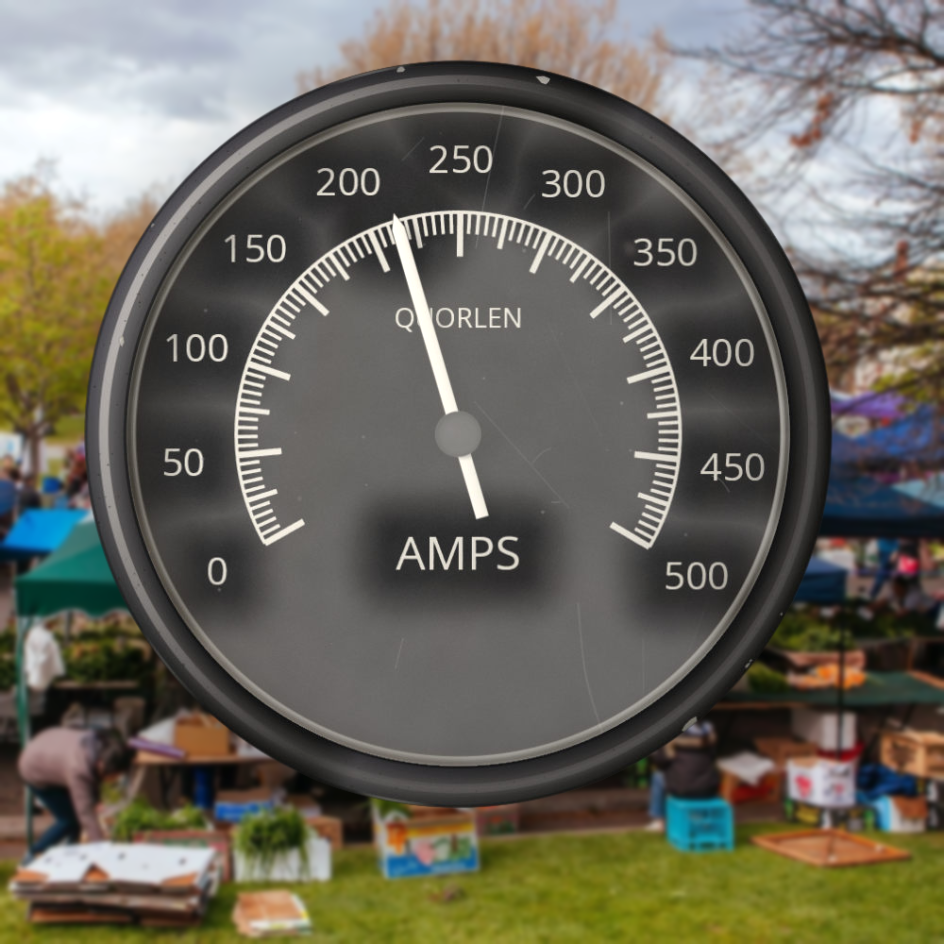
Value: 215 A
